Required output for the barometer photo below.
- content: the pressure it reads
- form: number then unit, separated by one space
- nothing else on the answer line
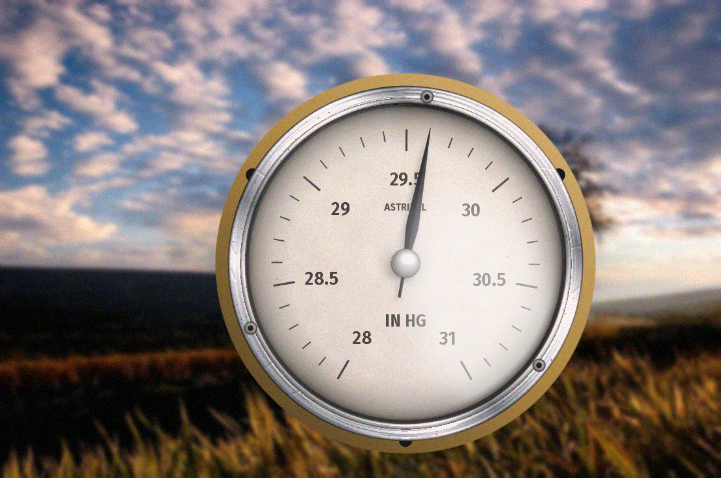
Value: 29.6 inHg
